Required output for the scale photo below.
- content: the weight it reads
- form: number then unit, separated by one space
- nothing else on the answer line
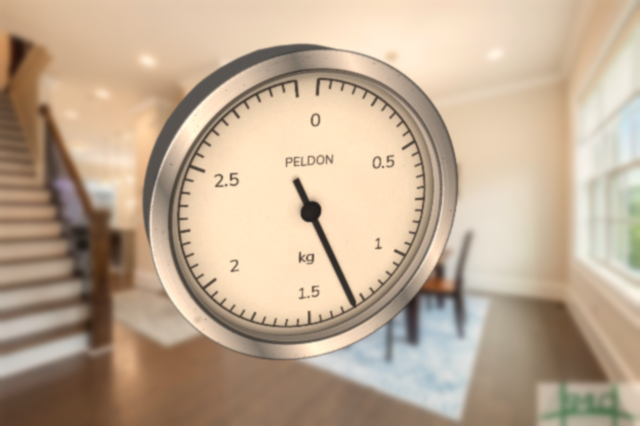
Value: 1.3 kg
